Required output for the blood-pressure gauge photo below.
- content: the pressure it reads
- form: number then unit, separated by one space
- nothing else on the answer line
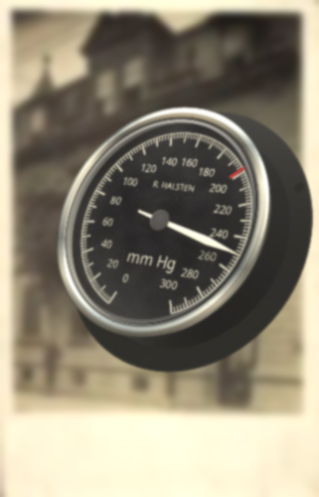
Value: 250 mmHg
